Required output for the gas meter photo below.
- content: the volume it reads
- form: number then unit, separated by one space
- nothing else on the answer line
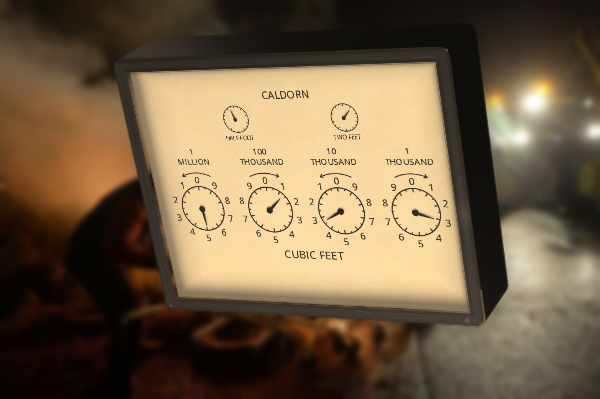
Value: 513300 ft³
